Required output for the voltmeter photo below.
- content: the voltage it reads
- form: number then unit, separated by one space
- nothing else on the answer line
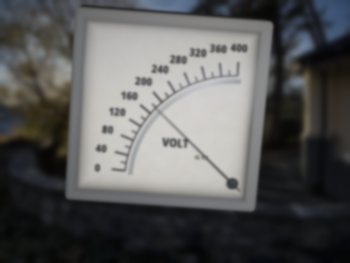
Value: 180 V
